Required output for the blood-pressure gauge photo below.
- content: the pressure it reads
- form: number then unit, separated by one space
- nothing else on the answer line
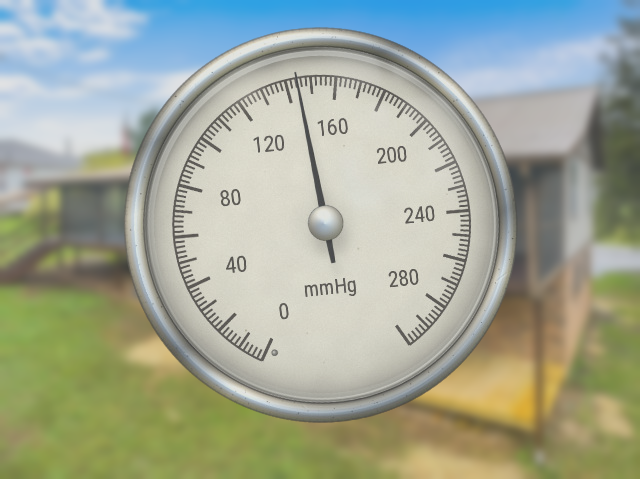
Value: 144 mmHg
